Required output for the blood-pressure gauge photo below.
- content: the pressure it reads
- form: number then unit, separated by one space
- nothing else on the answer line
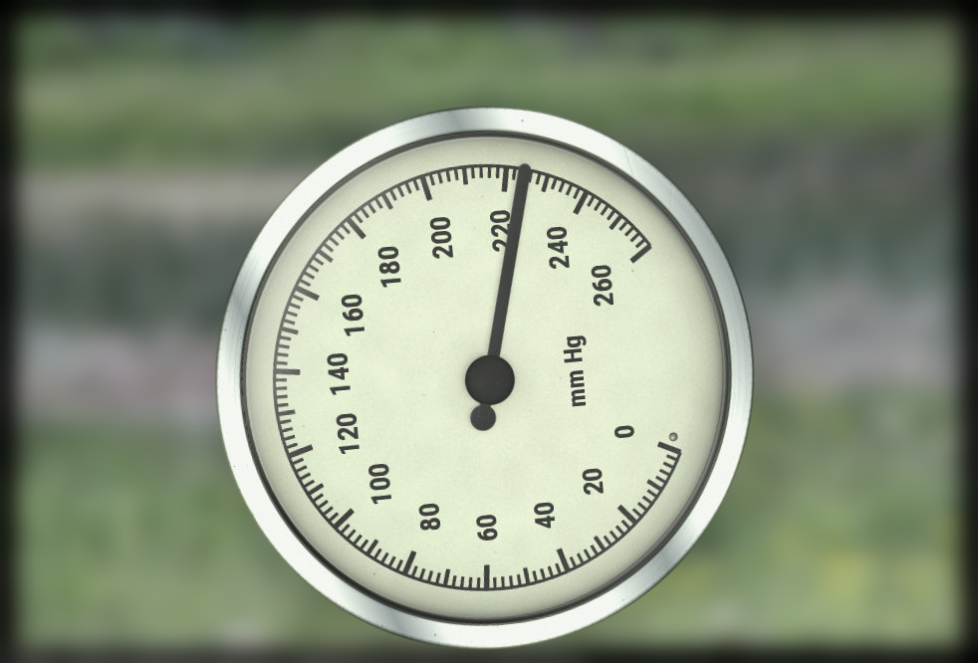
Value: 224 mmHg
